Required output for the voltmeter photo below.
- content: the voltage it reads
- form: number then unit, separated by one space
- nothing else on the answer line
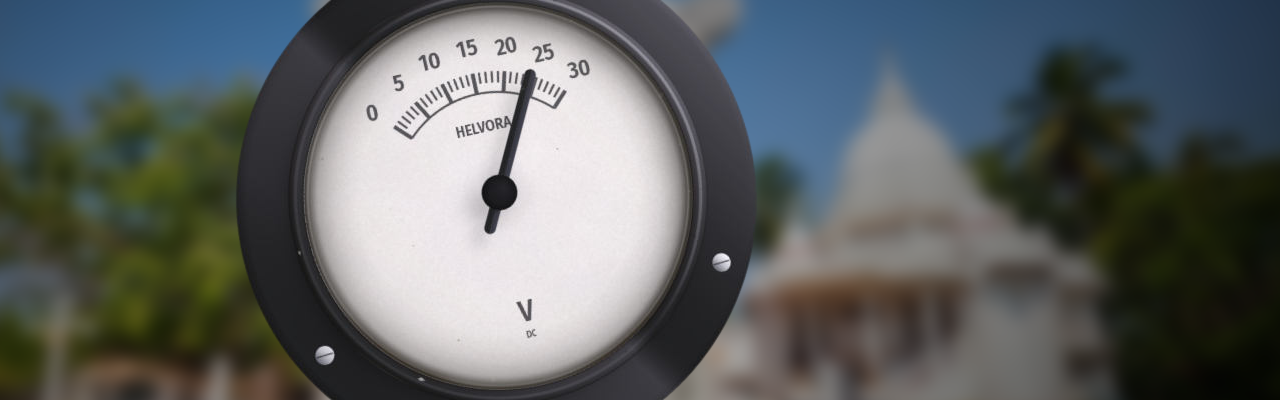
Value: 24 V
